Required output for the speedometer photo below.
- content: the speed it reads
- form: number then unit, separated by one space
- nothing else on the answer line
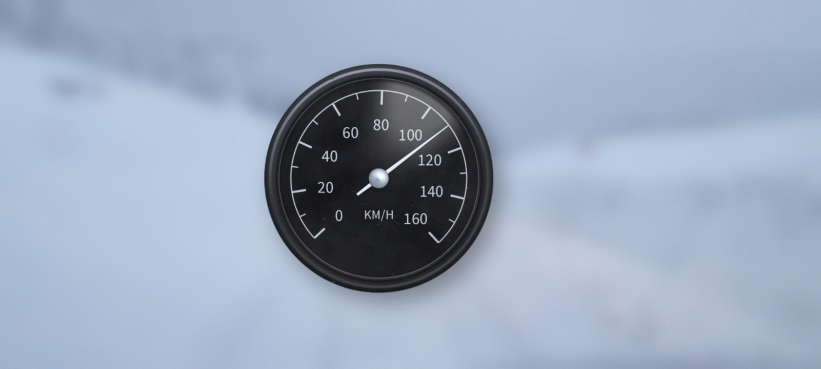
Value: 110 km/h
